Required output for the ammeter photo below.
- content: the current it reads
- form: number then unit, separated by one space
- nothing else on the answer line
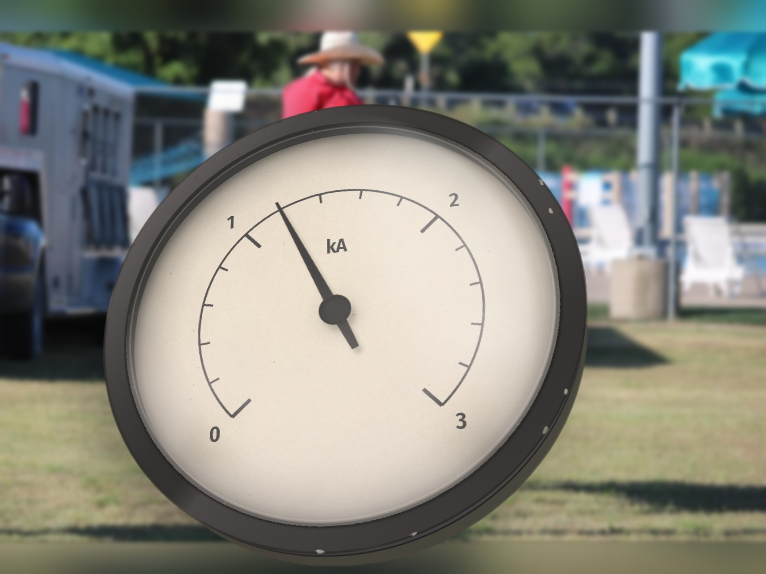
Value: 1.2 kA
